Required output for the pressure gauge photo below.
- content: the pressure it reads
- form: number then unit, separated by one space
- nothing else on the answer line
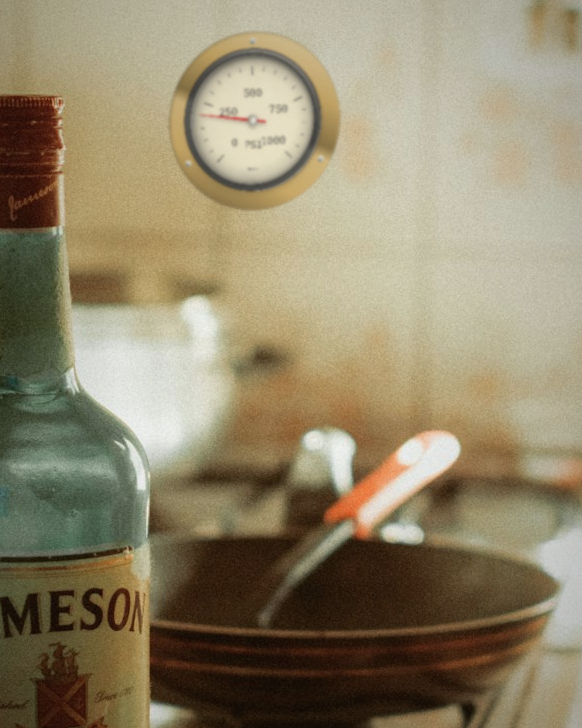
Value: 200 psi
